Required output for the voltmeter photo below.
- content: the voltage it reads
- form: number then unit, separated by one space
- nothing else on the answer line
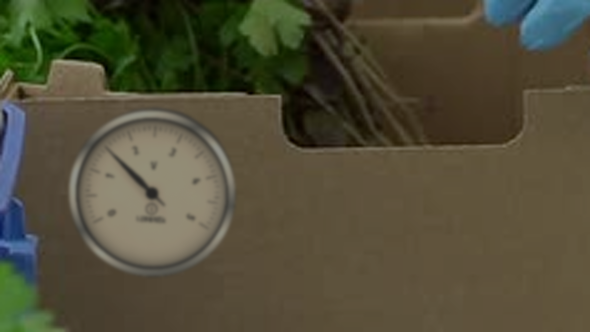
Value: 1.5 V
